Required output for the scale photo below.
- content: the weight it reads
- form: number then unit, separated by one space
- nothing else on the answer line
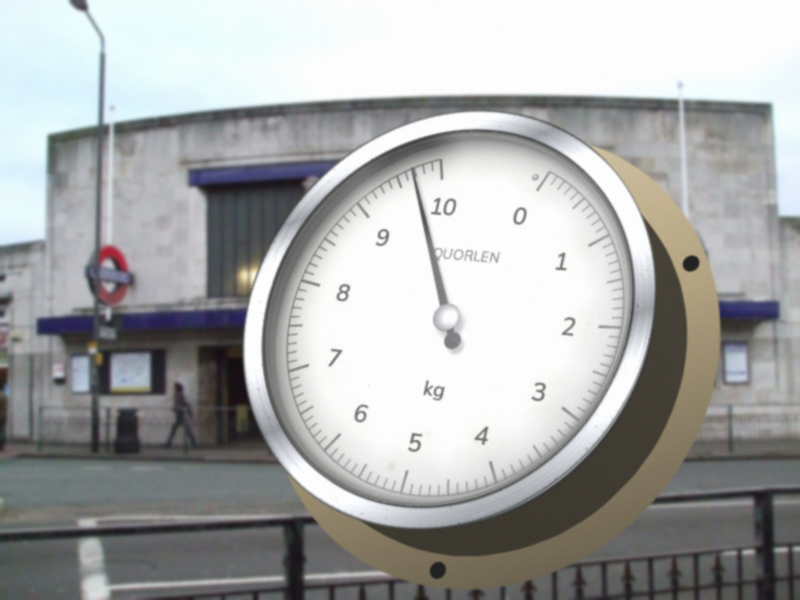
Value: 9.7 kg
